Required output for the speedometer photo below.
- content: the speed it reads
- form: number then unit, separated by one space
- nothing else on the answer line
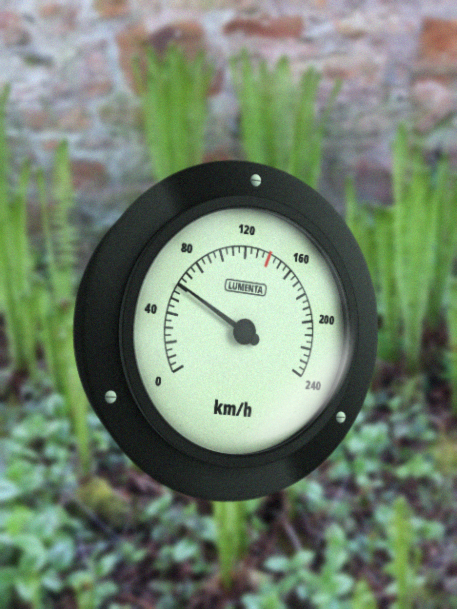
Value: 60 km/h
